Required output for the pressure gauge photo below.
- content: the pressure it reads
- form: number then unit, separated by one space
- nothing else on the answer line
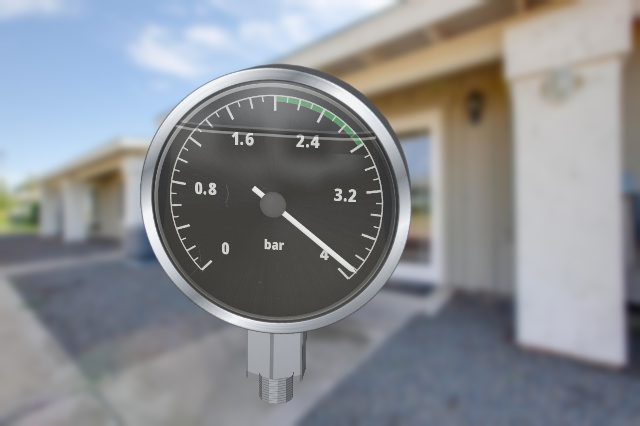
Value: 3.9 bar
